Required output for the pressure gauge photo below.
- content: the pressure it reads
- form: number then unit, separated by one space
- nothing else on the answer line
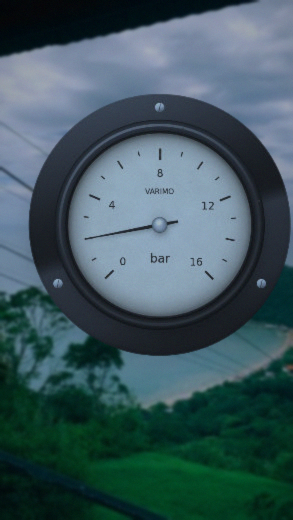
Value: 2 bar
